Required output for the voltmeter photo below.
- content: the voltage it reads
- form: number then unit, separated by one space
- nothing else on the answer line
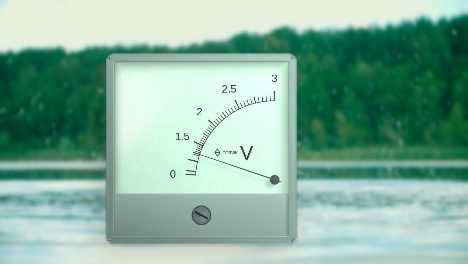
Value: 1.25 V
